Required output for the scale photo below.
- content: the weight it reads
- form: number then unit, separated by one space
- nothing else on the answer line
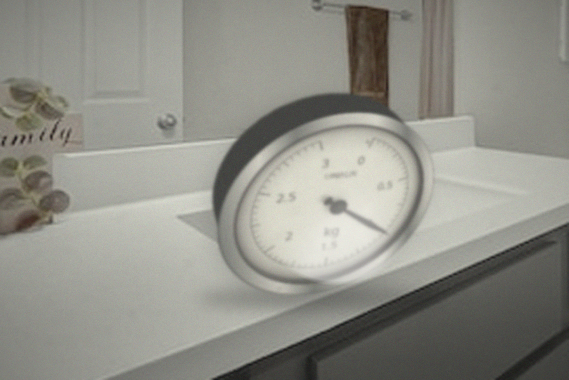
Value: 1 kg
